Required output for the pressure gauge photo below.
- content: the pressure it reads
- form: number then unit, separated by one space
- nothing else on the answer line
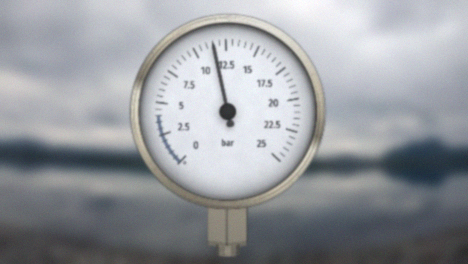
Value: 11.5 bar
